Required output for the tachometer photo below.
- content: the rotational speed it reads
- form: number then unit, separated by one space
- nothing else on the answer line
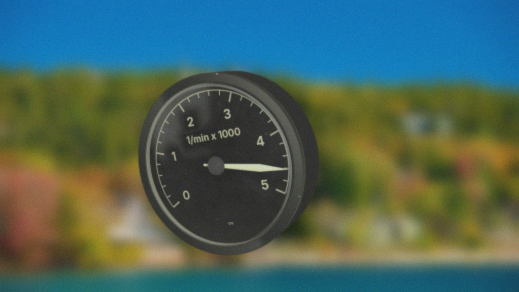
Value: 4600 rpm
